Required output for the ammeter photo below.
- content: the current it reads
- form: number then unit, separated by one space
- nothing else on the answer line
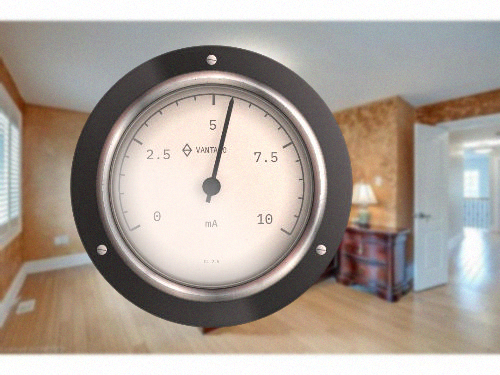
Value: 5.5 mA
